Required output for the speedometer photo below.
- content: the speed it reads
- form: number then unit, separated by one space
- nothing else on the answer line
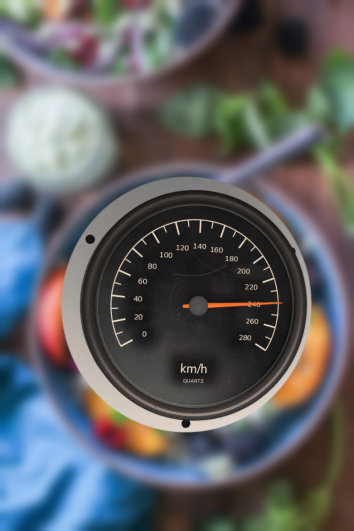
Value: 240 km/h
